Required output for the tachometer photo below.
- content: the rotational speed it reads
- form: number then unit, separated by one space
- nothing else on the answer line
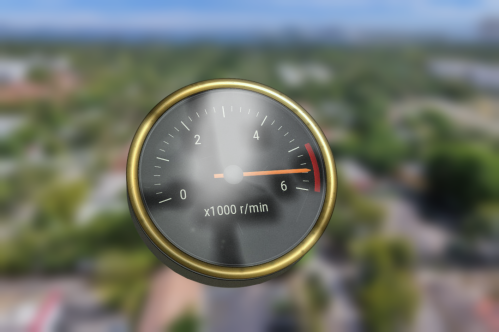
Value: 5600 rpm
